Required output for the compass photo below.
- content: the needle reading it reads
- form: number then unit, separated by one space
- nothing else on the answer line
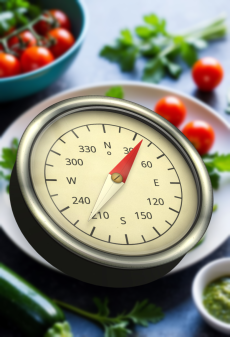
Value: 37.5 °
